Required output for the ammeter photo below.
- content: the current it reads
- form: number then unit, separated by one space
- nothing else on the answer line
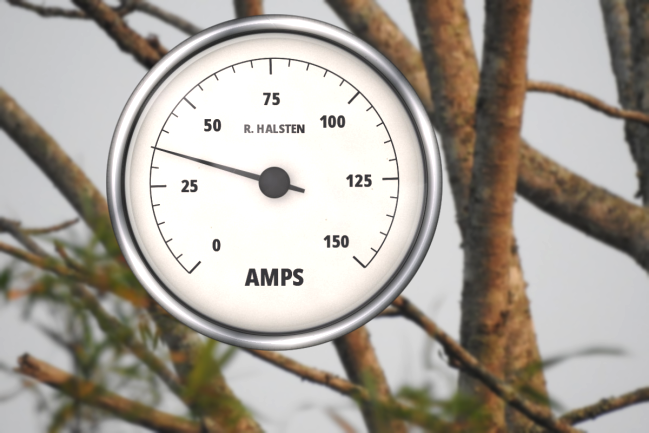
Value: 35 A
